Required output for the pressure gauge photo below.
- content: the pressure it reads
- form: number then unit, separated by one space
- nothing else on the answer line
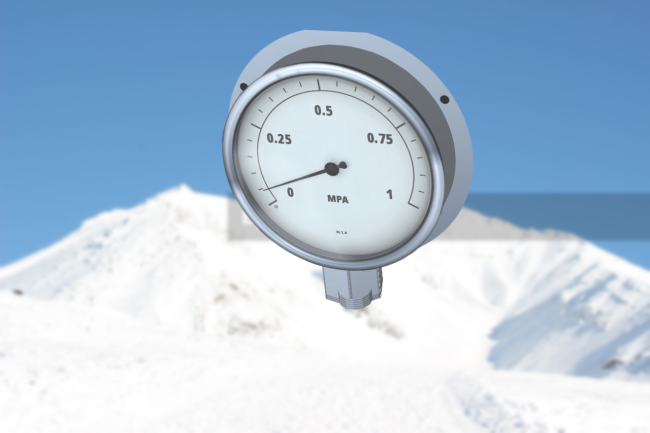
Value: 0.05 MPa
